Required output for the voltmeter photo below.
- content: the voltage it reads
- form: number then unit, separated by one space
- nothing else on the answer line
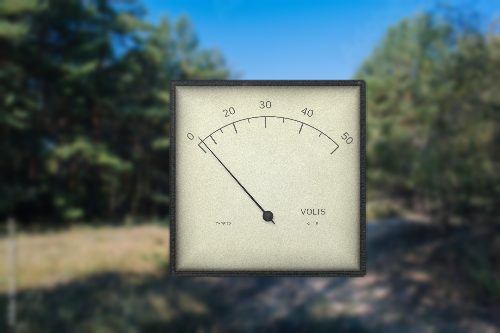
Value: 5 V
